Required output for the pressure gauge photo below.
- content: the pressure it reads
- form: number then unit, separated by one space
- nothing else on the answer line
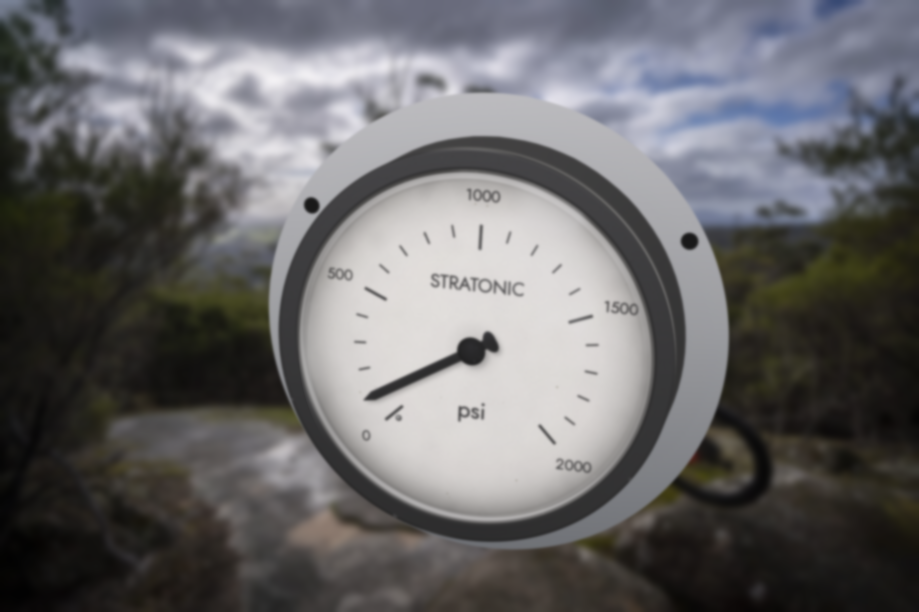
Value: 100 psi
